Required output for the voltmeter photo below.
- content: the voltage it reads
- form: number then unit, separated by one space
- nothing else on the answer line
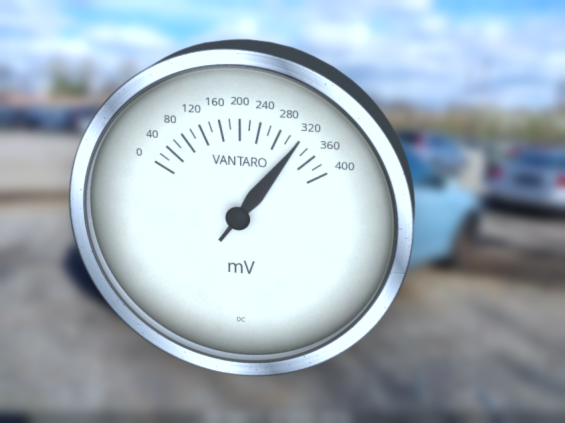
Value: 320 mV
